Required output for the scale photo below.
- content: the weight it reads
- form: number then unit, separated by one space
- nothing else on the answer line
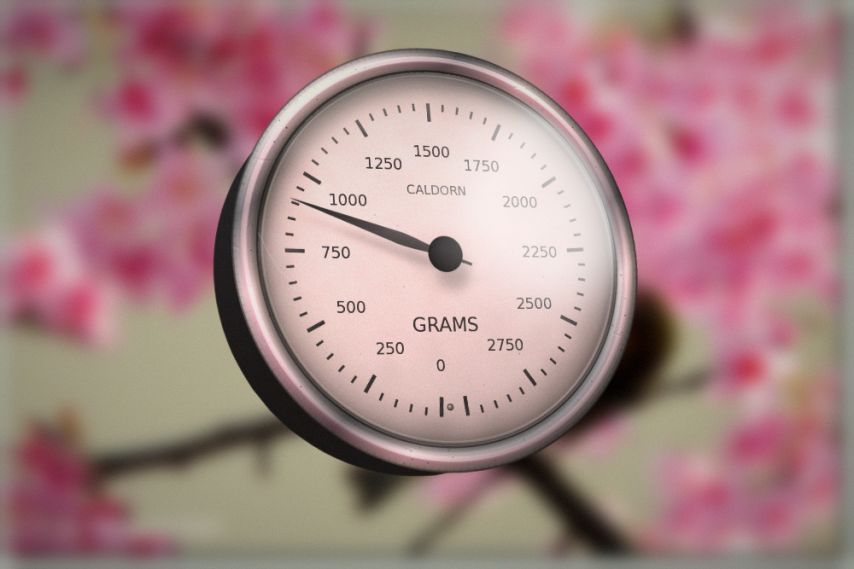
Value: 900 g
